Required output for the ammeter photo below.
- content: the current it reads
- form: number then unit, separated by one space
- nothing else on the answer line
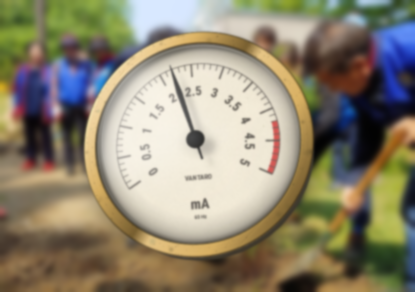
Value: 2.2 mA
